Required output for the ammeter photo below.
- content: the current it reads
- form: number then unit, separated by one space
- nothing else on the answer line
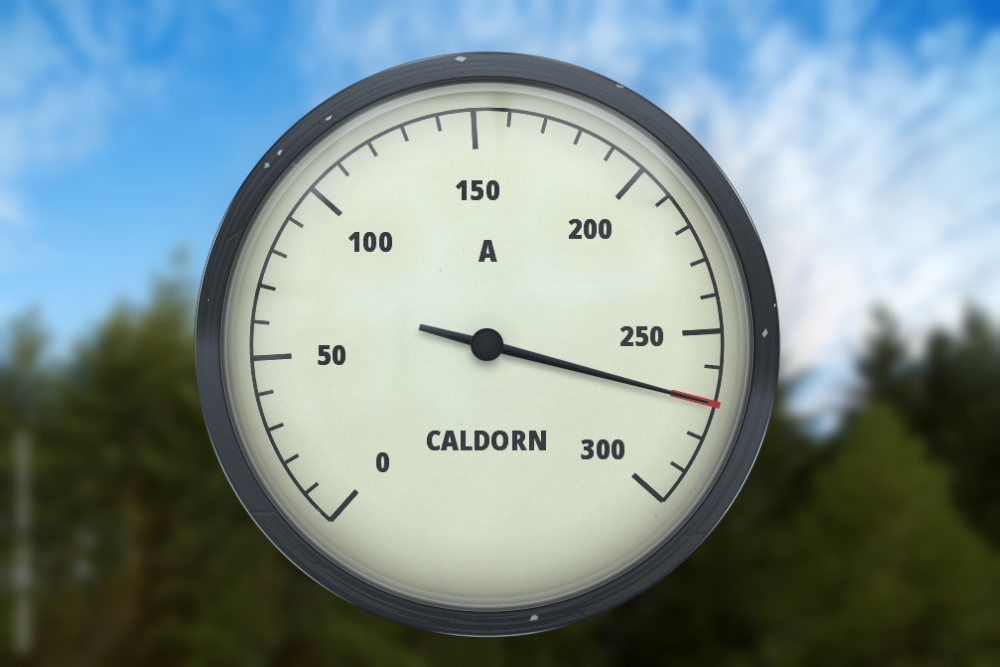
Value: 270 A
